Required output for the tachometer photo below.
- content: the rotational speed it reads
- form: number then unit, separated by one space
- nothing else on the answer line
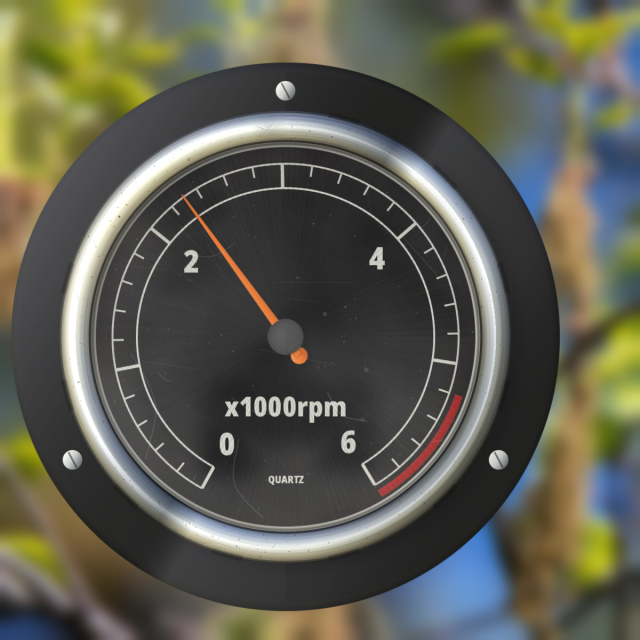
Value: 2300 rpm
